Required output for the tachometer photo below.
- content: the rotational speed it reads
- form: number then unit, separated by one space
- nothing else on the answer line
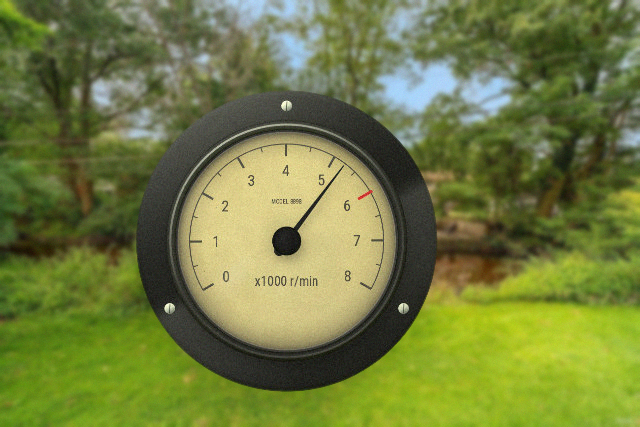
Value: 5250 rpm
